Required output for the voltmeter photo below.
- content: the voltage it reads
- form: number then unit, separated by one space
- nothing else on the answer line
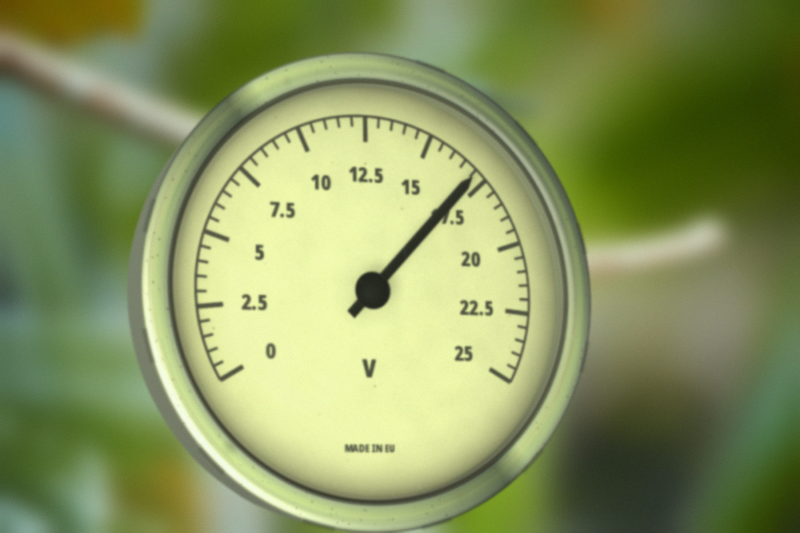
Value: 17 V
